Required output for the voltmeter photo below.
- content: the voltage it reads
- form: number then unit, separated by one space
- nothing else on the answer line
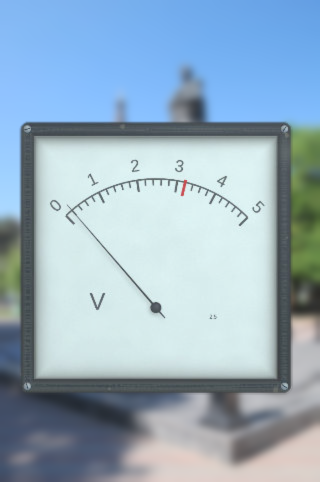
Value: 0.2 V
